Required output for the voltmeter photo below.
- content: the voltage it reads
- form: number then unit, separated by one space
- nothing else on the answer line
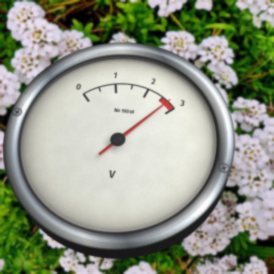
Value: 2.75 V
